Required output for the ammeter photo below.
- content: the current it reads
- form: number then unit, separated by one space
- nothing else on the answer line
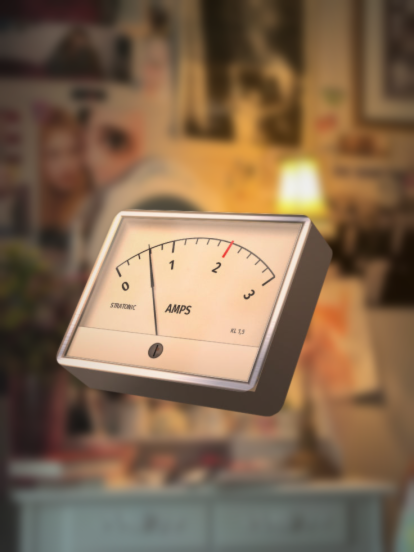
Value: 0.6 A
